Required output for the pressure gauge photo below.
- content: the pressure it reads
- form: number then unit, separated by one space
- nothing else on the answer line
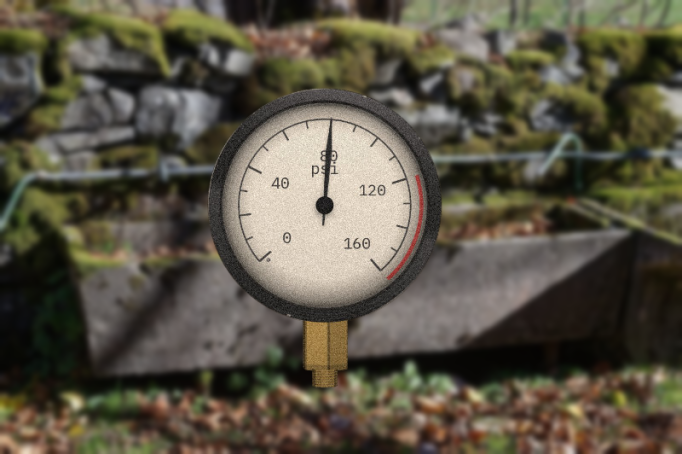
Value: 80 psi
